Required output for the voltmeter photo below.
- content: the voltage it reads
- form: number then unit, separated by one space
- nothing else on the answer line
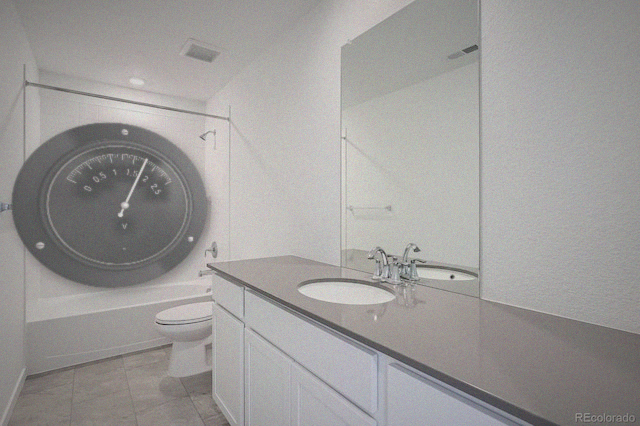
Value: 1.75 V
